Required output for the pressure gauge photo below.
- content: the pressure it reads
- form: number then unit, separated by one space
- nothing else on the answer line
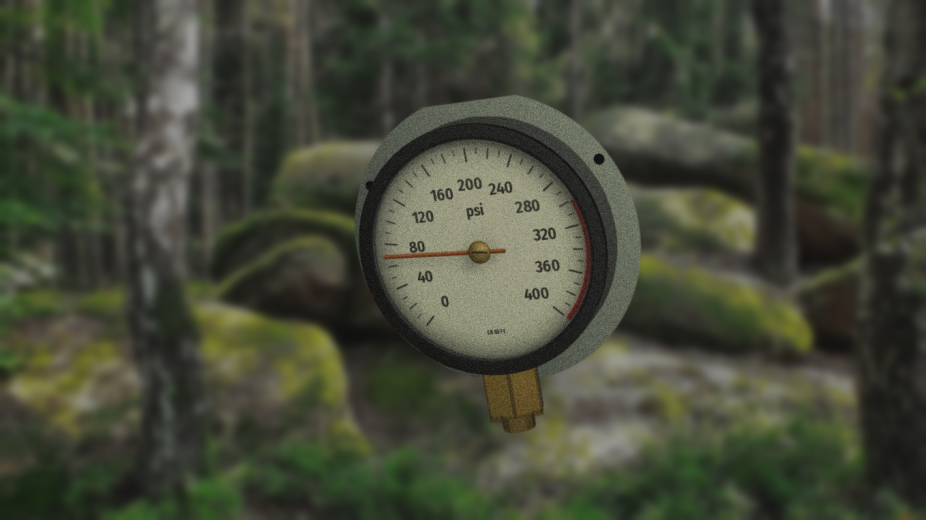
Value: 70 psi
